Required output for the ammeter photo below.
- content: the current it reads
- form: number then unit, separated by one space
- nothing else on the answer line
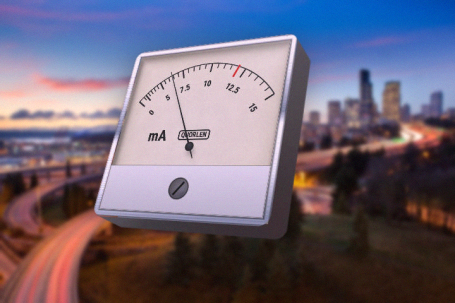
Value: 6.5 mA
